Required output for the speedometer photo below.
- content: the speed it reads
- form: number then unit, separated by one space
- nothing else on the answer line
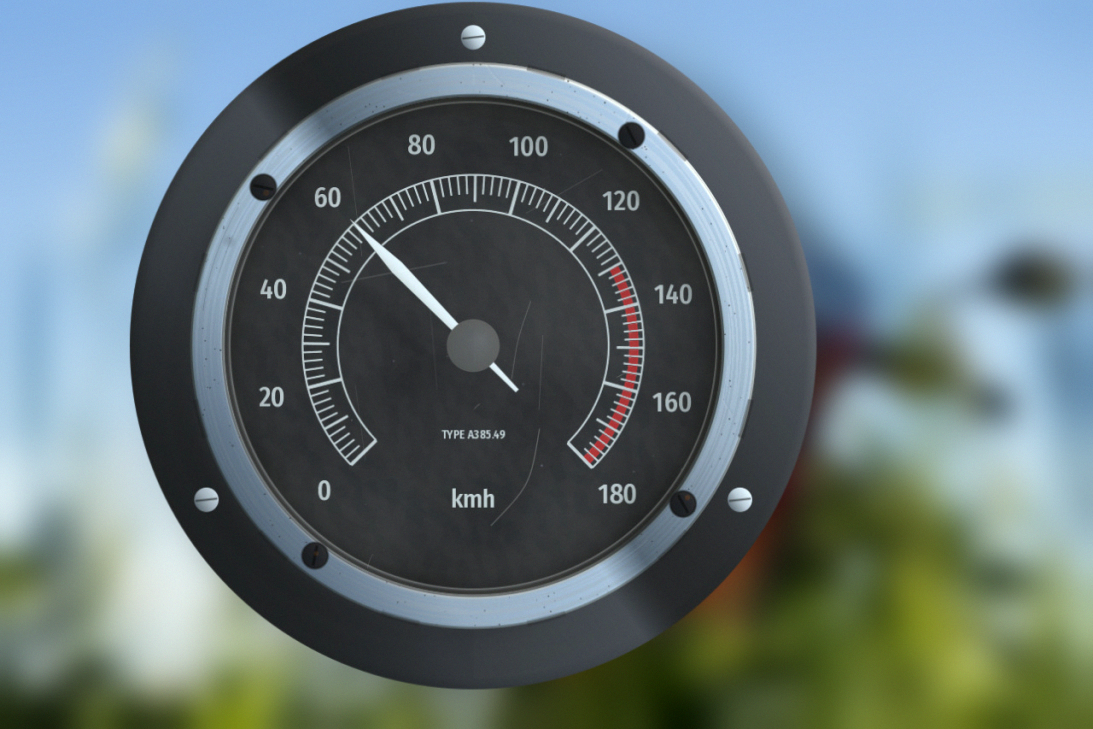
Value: 60 km/h
